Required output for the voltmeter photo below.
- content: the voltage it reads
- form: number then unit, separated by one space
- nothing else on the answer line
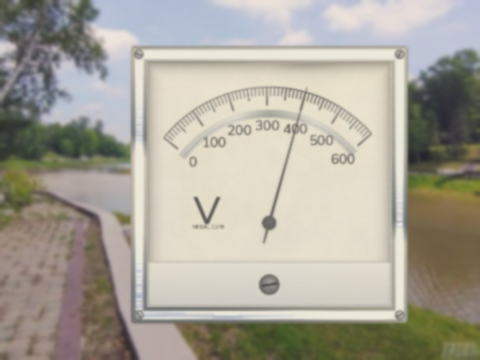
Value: 400 V
